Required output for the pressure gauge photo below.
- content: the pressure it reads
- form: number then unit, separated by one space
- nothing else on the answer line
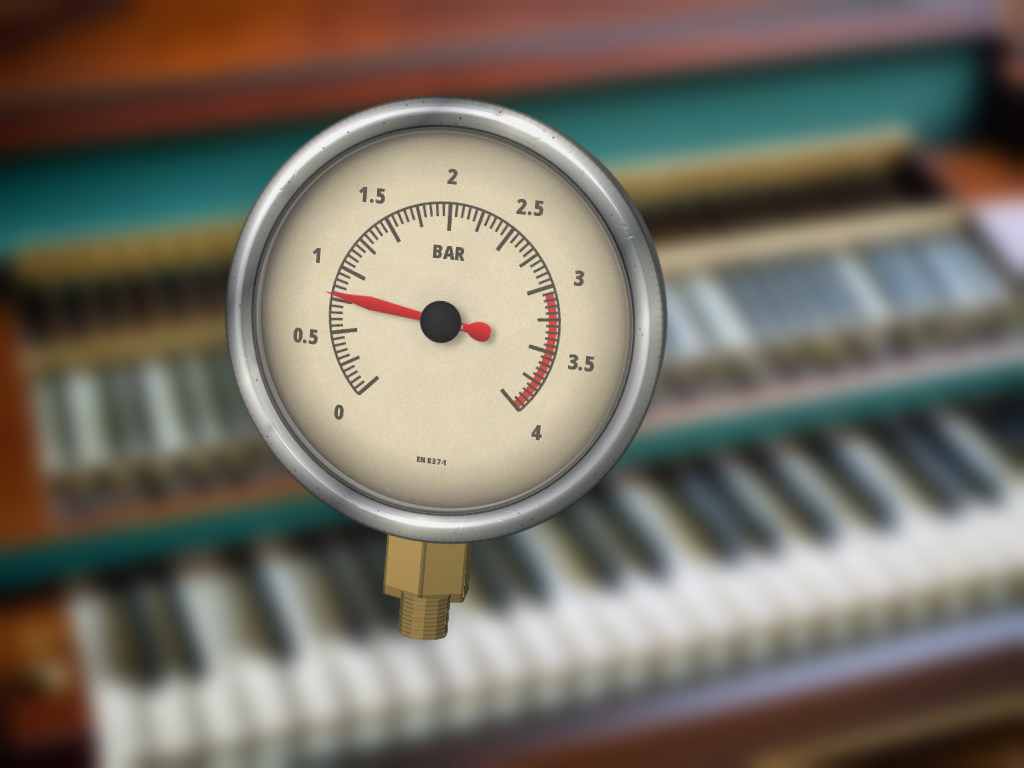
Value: 0.8 bar
